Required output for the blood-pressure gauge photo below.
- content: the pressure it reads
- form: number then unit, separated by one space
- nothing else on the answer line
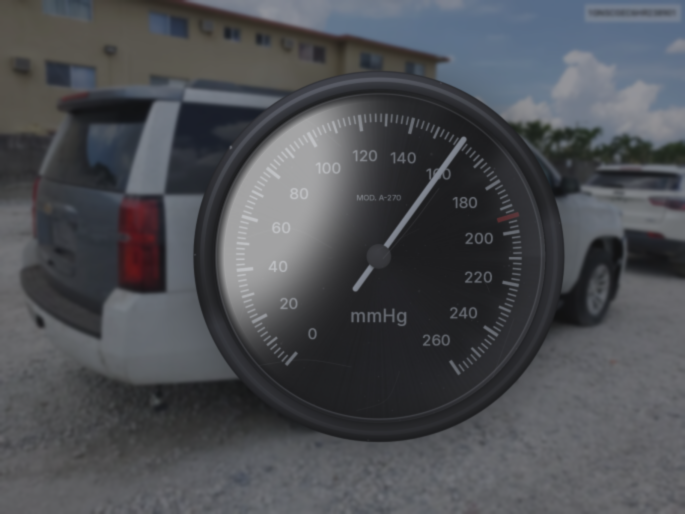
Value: 160 mmHg
